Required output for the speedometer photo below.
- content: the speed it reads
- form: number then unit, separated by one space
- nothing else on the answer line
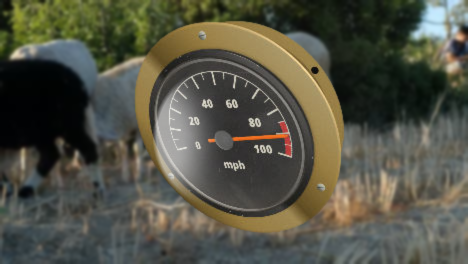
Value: 90 mph
